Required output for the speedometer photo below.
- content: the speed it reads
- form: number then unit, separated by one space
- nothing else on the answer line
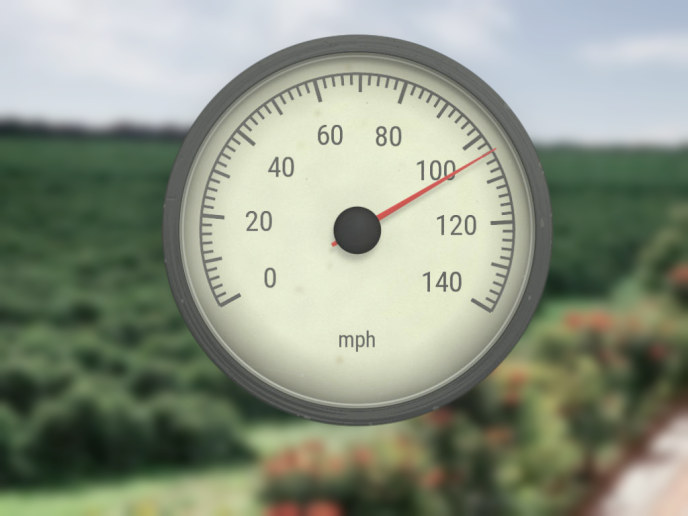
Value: 104 mph
